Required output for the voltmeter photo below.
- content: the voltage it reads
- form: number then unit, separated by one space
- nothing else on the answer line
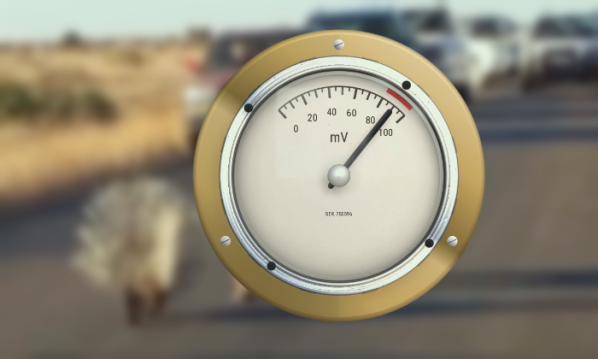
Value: 90 mV
